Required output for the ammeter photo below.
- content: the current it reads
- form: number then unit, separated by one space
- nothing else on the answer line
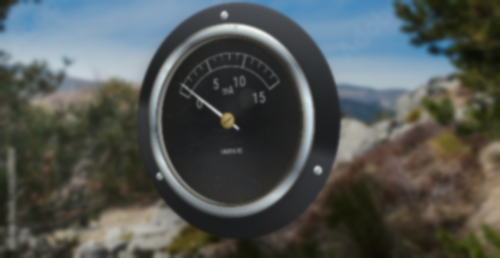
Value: 1 mA
